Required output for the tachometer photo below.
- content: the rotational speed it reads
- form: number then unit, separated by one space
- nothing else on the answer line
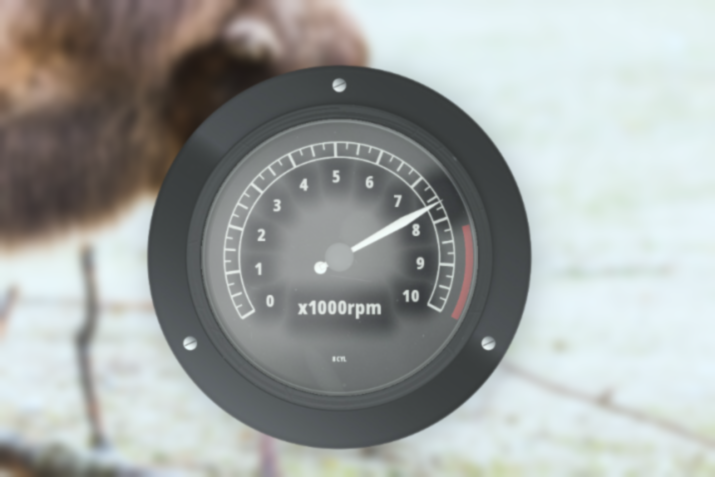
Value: 7625 rpm
